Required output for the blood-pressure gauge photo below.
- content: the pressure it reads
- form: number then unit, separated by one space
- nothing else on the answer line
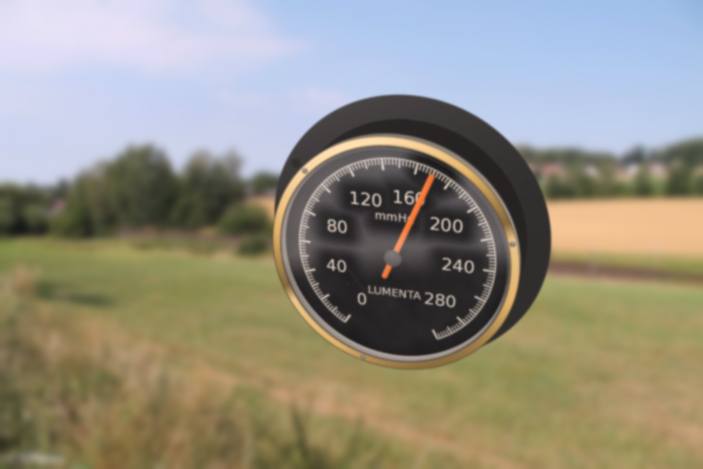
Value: 170 mmHg
